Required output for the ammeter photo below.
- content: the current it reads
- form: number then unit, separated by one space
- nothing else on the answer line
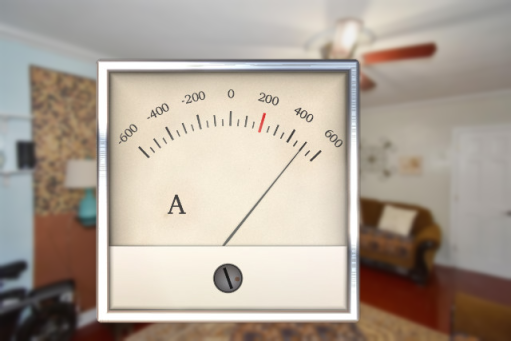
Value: 500 A
